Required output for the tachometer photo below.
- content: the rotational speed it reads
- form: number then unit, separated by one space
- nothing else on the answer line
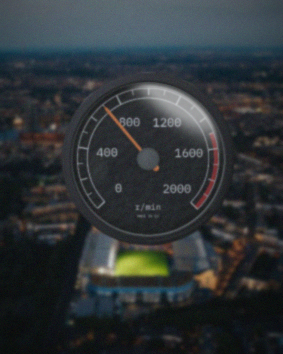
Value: 700 rpm
